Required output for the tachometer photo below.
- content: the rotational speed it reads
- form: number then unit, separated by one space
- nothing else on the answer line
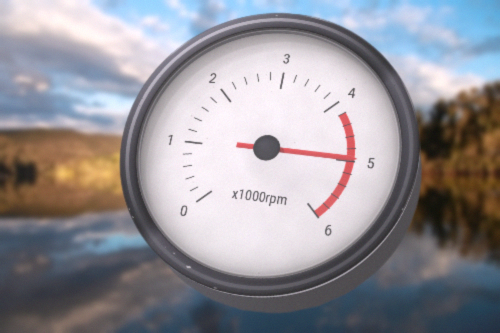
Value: 5000 rpm
